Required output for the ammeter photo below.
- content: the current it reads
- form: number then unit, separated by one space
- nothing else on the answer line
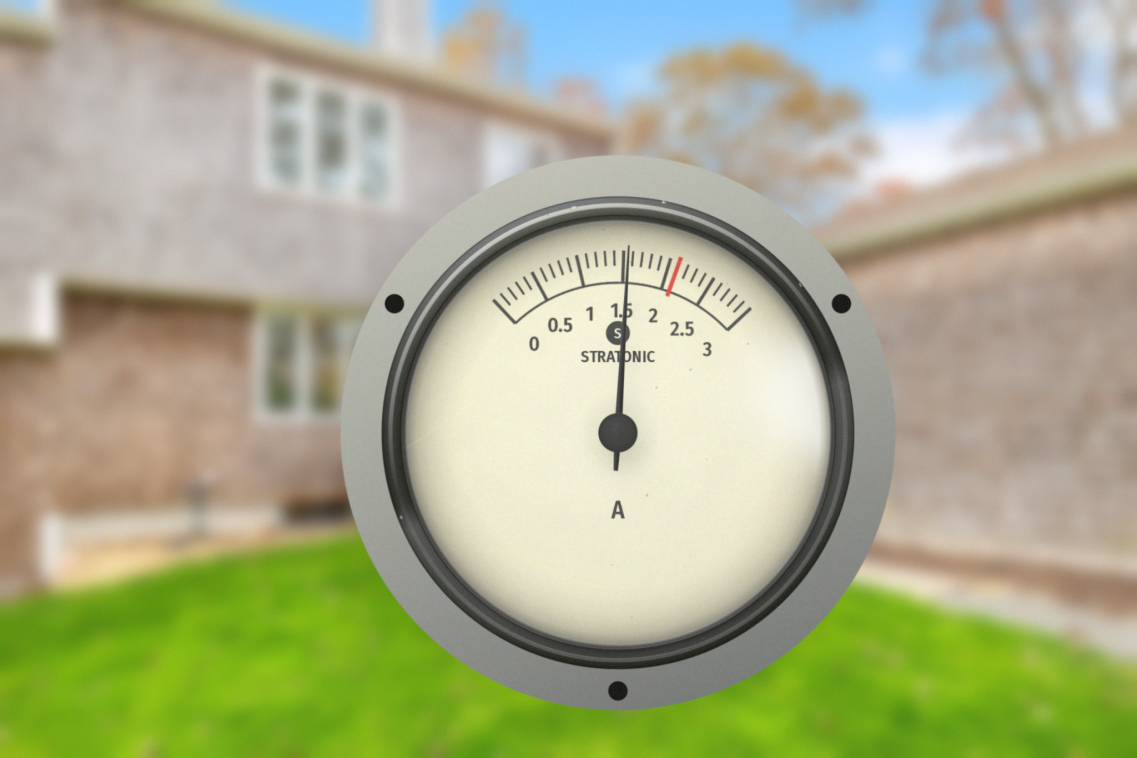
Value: 1.55 A
